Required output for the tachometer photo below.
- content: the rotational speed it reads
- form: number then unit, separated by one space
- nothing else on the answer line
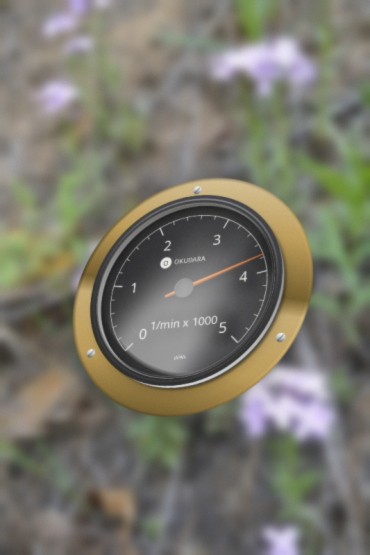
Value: 3800 rpm
